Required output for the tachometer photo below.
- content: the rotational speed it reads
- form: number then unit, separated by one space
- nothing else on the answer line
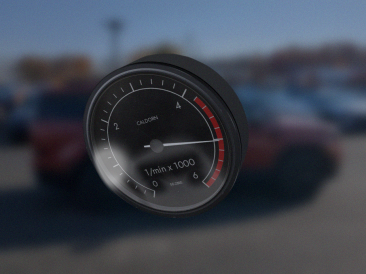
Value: 5000 rpm
